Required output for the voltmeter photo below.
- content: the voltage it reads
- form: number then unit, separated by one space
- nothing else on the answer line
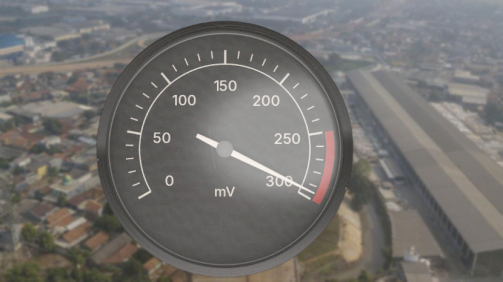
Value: 295 mV
